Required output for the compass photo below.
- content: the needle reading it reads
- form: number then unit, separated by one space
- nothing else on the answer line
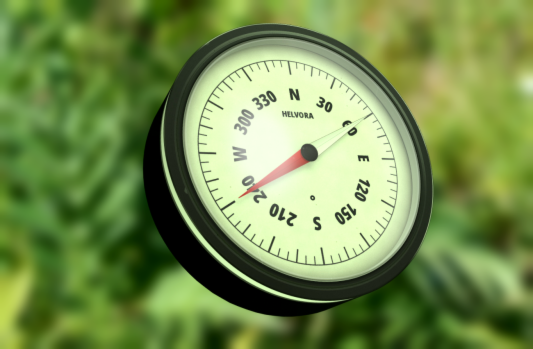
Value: 240 °
